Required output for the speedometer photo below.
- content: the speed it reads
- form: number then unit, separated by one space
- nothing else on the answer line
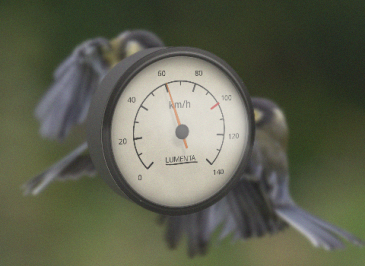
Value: 60 km/h
